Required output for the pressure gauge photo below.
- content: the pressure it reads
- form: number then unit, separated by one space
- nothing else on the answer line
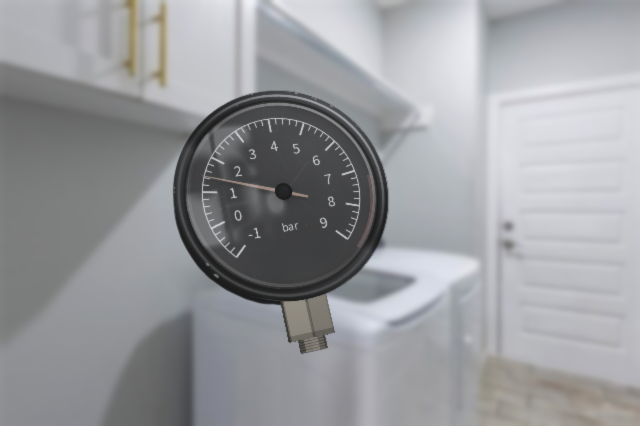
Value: 1.4 bar
